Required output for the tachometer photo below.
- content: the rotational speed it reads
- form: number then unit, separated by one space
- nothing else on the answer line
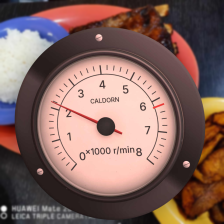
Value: 2200 rpm
